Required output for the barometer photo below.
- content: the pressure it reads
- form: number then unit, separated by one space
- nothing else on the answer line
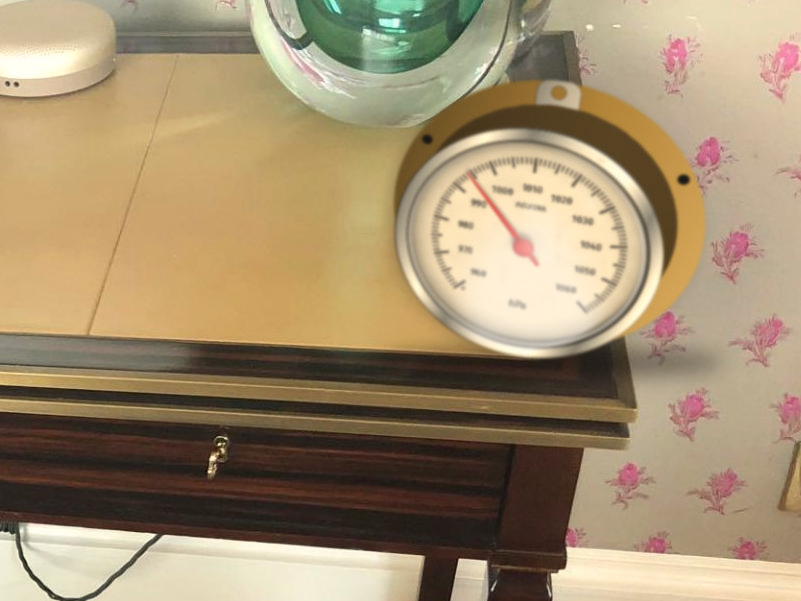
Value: 995 hPa
